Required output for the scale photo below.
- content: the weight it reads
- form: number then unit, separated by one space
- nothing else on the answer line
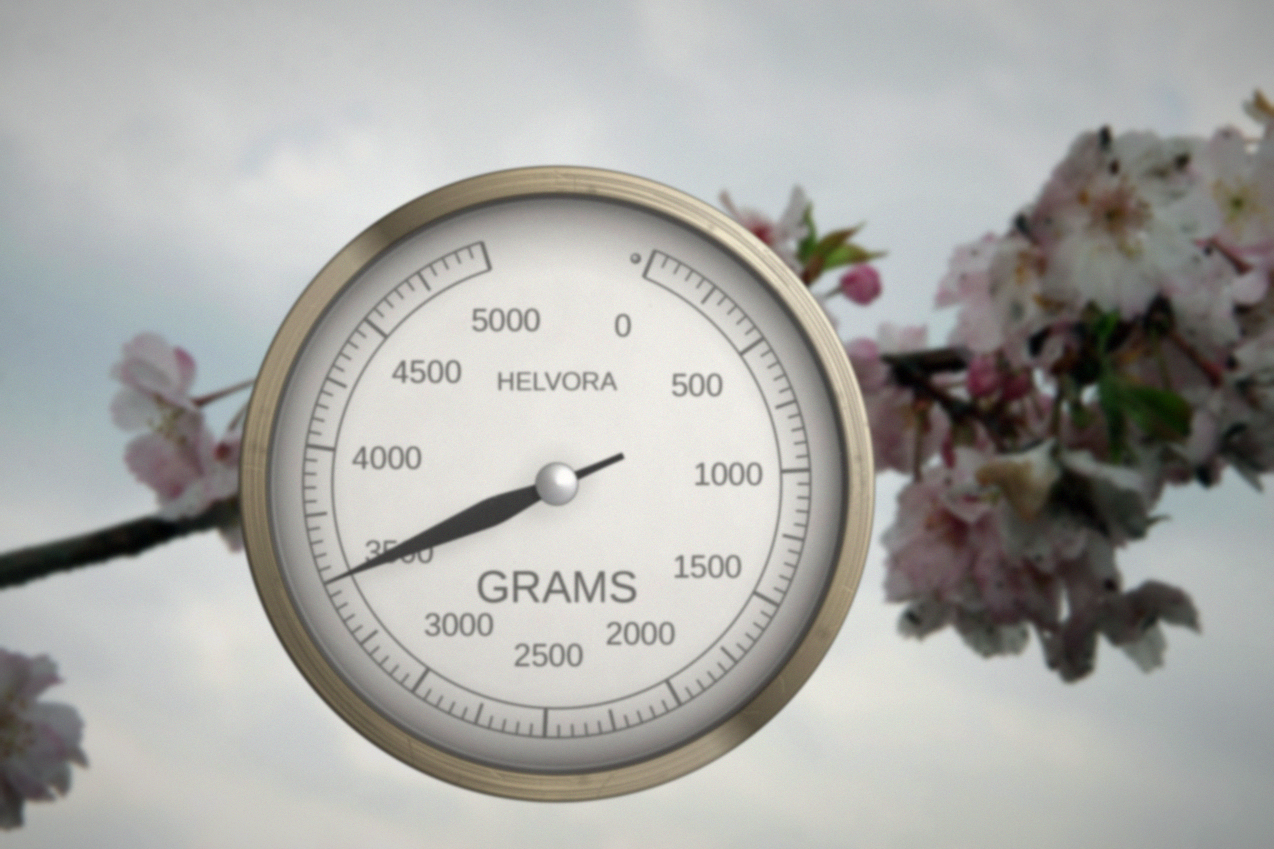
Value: 3500 g
